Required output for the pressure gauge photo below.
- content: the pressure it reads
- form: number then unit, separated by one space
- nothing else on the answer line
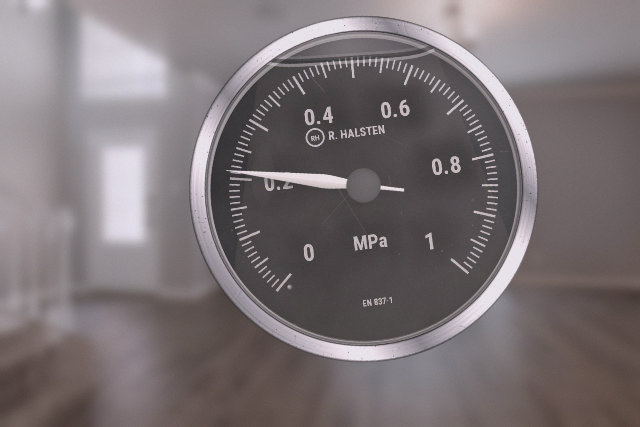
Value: 0.21 MPa
